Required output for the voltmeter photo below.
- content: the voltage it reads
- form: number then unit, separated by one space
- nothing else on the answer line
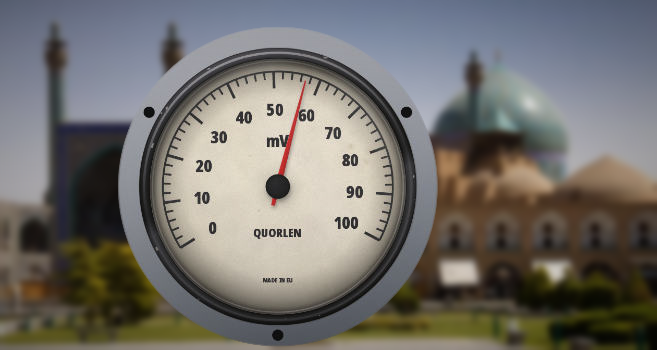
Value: 57 mV
